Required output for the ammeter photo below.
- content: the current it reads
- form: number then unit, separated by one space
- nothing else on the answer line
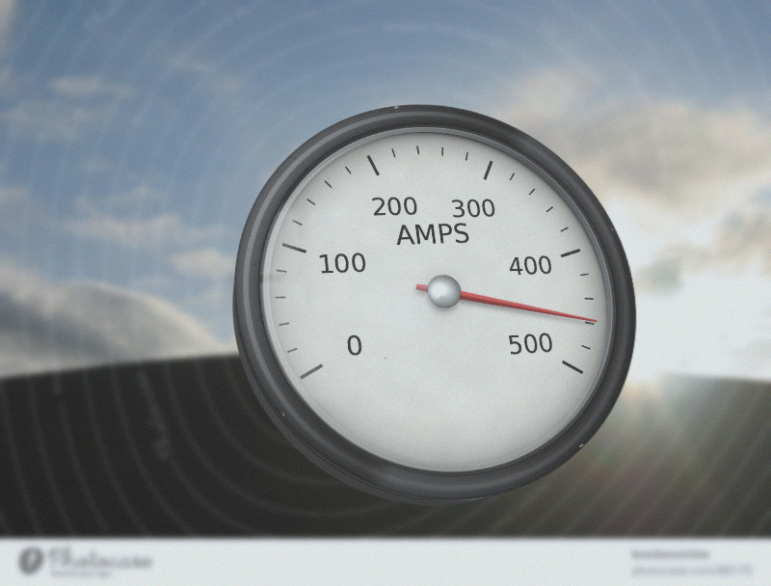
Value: 460 A
